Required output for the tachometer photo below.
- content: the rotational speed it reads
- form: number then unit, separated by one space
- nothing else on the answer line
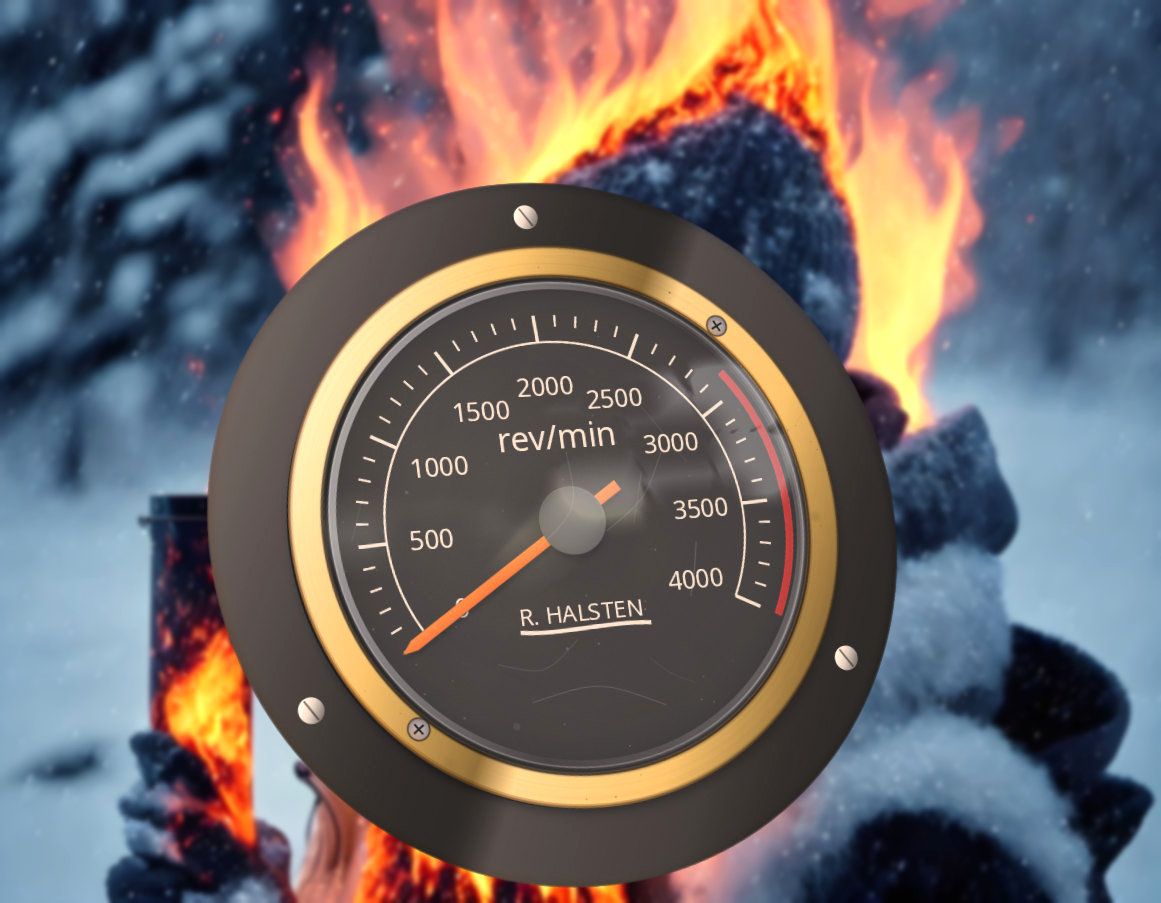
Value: 0 rpm
